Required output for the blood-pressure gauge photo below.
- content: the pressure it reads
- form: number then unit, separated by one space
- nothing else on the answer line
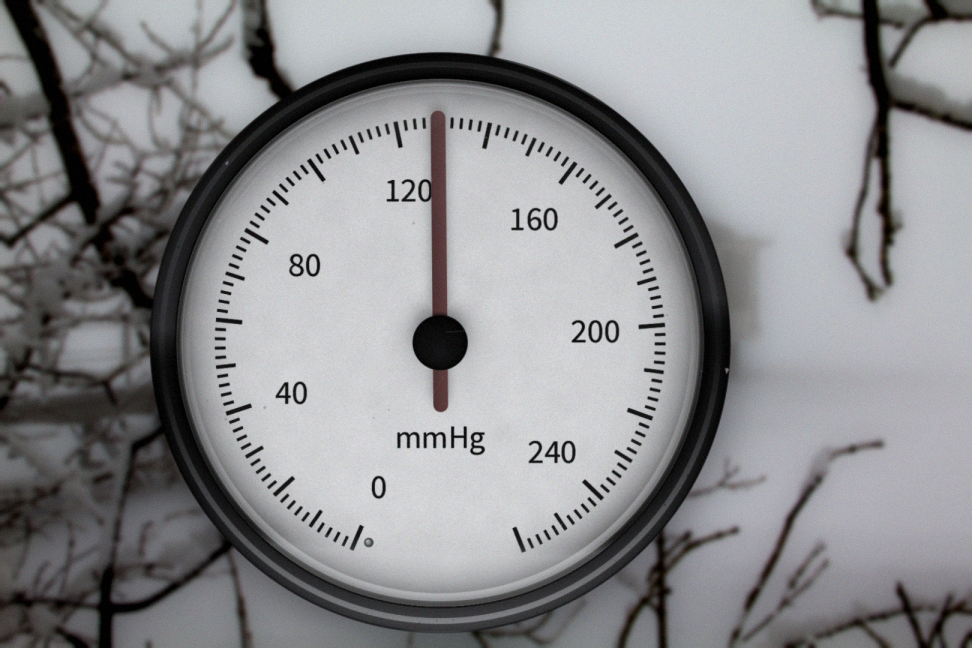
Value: 129 mmHg
